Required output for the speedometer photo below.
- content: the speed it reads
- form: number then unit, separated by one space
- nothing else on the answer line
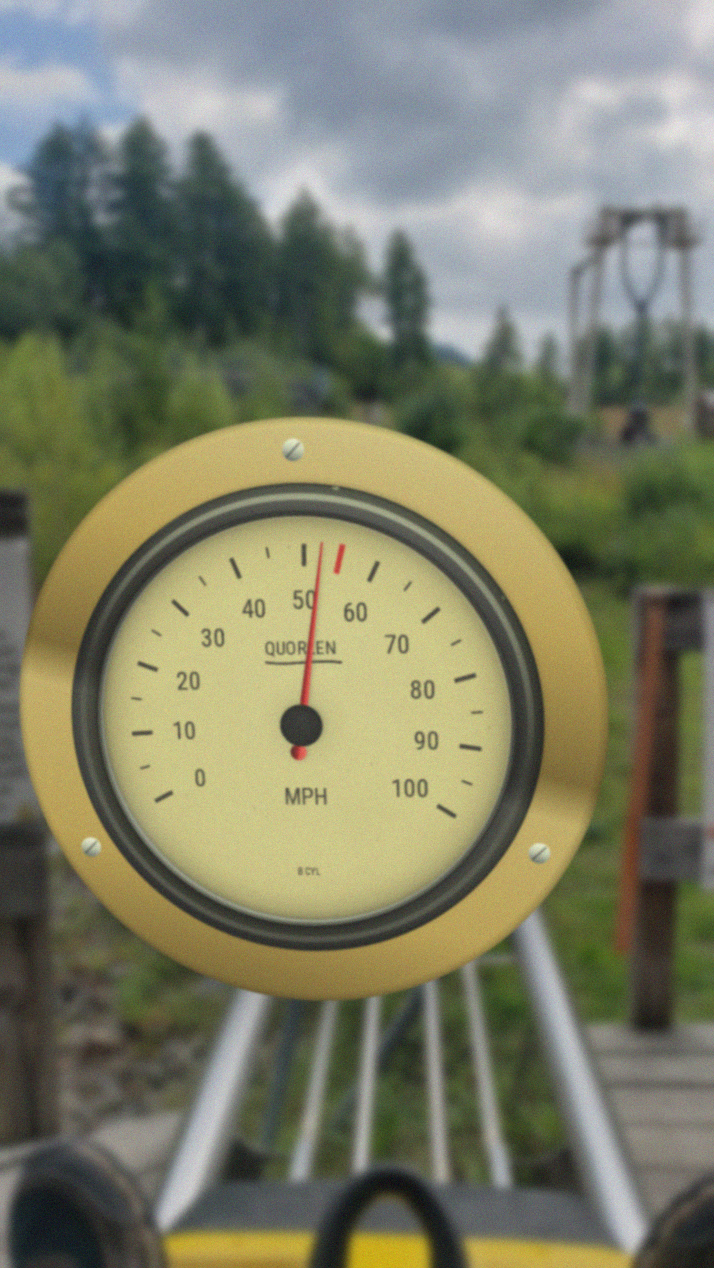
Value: 52.5 mph
